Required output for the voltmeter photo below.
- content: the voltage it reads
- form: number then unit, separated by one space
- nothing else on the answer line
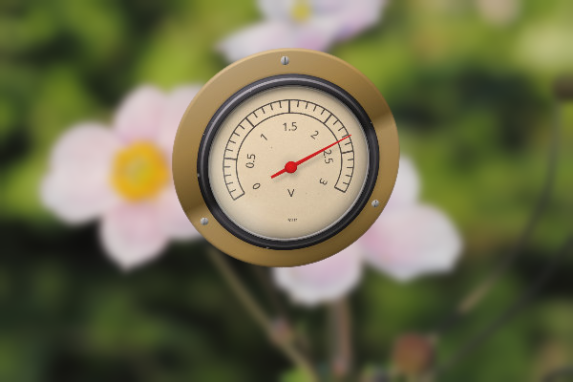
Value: 2.3 V
